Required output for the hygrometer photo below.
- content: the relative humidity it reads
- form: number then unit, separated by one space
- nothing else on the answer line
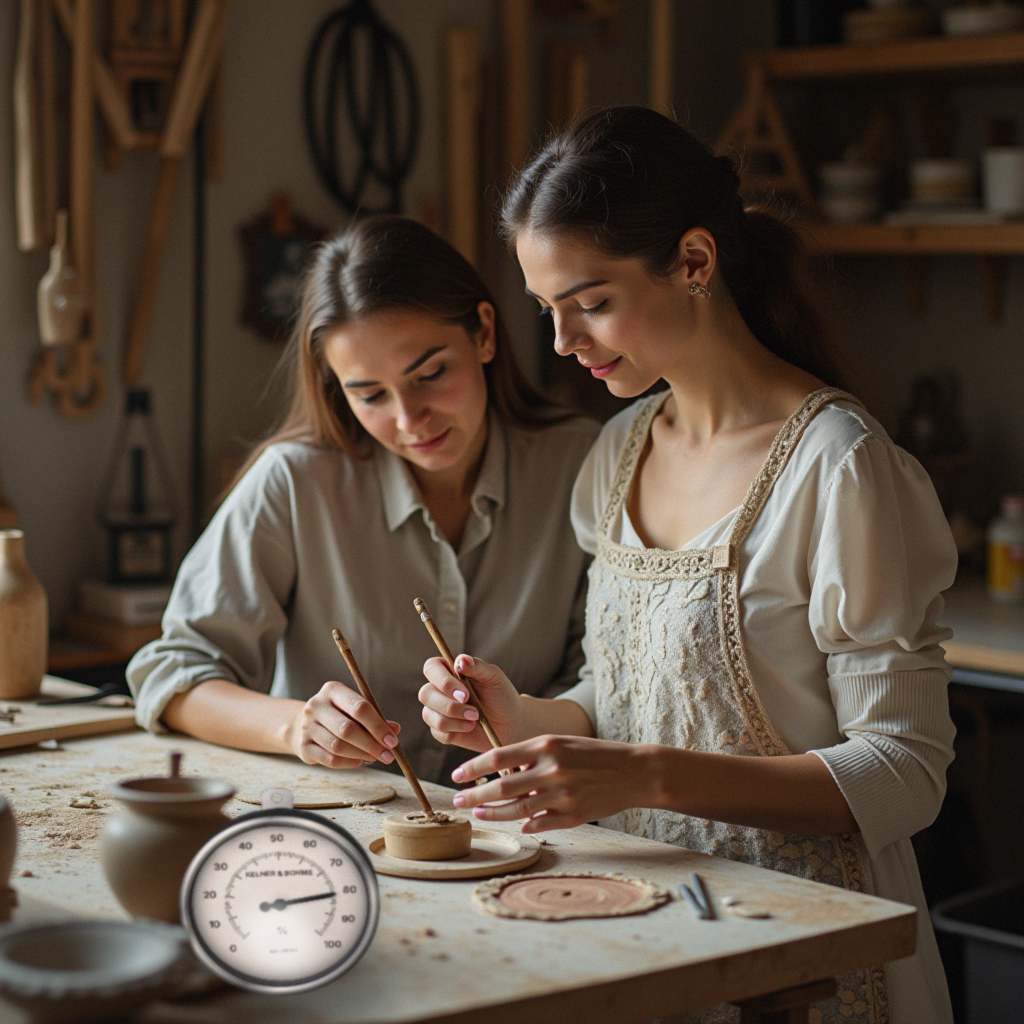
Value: 80 %
